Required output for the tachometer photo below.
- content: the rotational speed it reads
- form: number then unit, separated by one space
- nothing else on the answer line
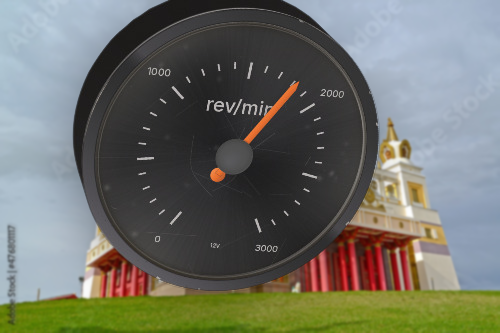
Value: 1800 rpm
